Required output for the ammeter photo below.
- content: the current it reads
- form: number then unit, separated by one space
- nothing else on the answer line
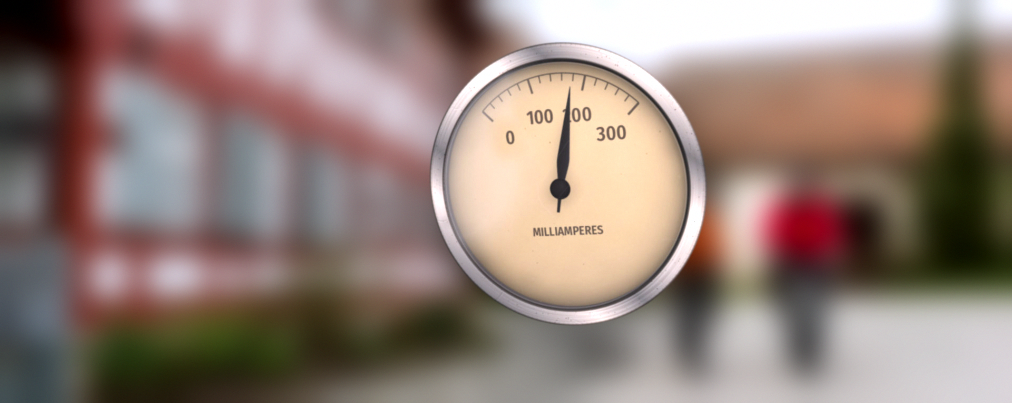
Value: 180 mA
